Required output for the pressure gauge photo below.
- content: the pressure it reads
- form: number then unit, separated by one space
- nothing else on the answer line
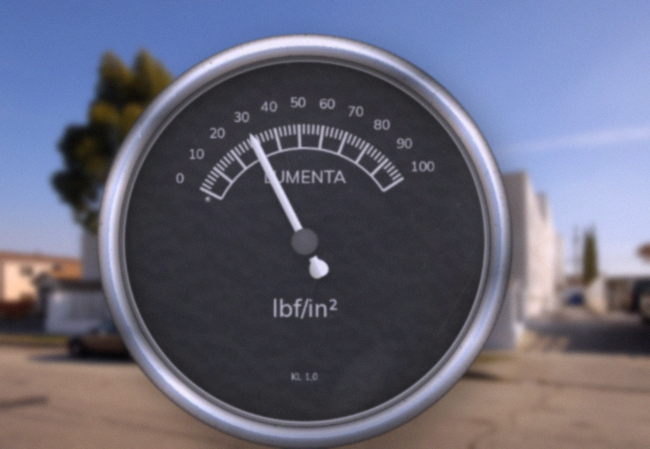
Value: 30 psi
